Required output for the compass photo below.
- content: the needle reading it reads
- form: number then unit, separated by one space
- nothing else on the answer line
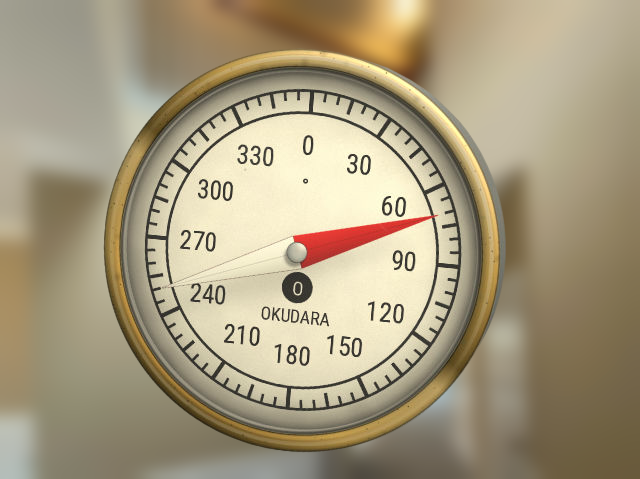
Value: 70 °
